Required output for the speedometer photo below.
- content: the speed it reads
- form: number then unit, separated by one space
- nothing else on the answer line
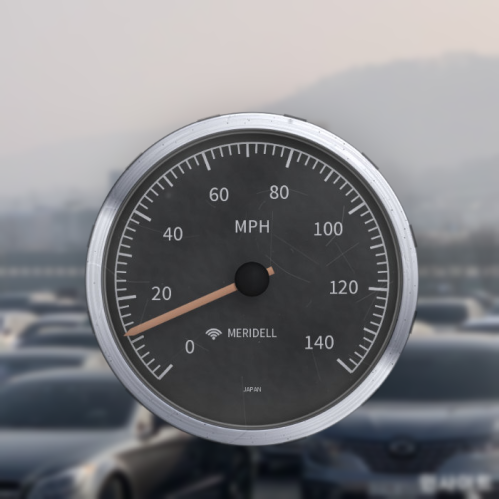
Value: 12 mph
